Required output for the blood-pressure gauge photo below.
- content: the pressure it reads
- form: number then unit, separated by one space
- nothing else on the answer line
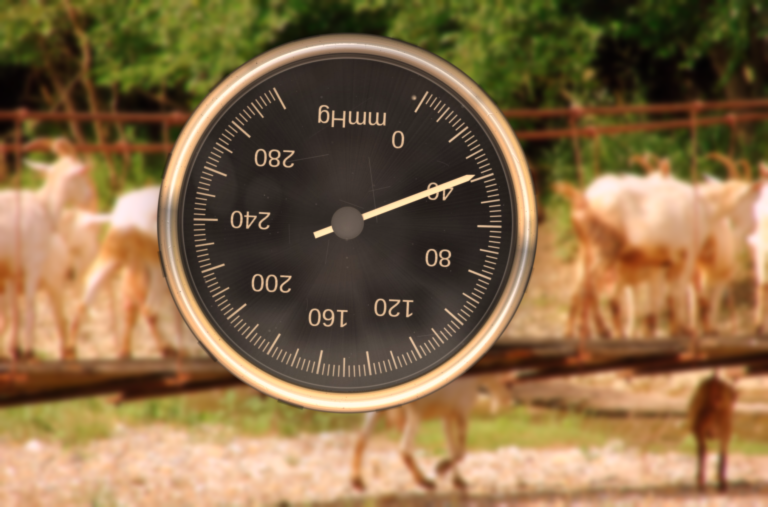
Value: 38 mmHg
